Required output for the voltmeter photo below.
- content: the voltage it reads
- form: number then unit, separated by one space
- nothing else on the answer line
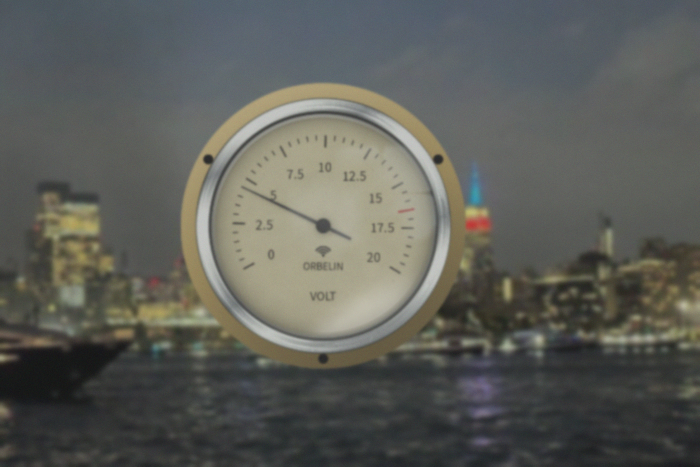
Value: 4.5 V
